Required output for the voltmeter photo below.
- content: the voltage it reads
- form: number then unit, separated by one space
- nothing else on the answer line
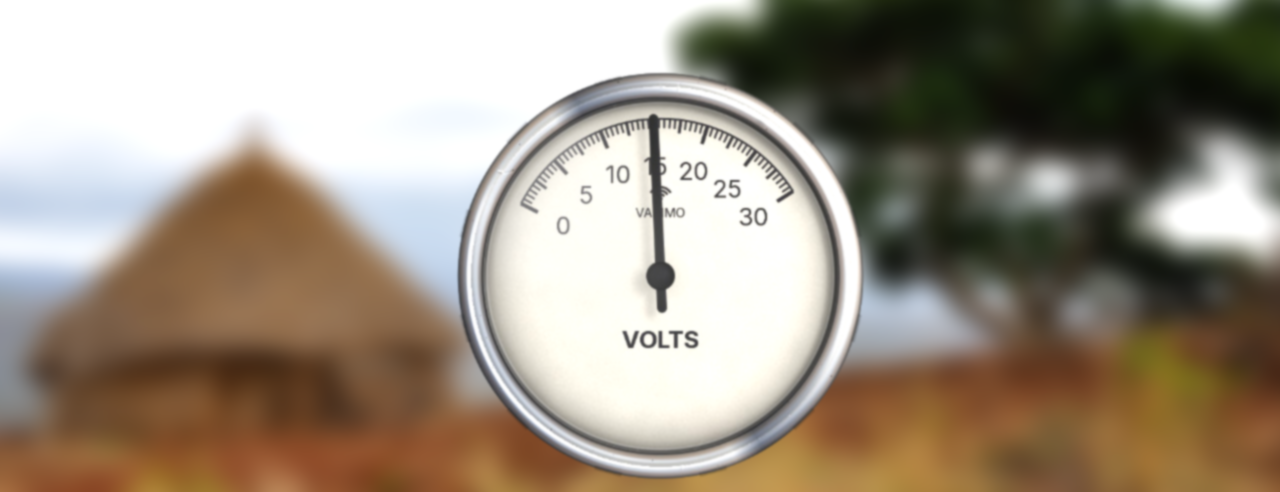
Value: 15 V
